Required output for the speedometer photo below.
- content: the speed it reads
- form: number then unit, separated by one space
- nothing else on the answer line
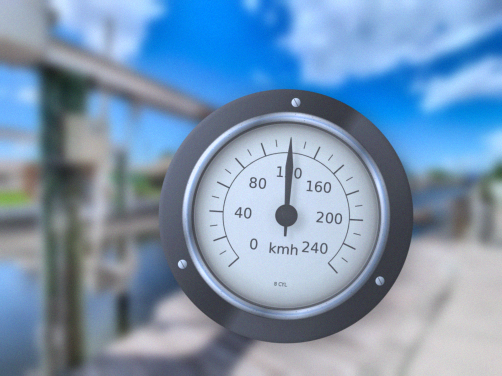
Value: 120 km/h
